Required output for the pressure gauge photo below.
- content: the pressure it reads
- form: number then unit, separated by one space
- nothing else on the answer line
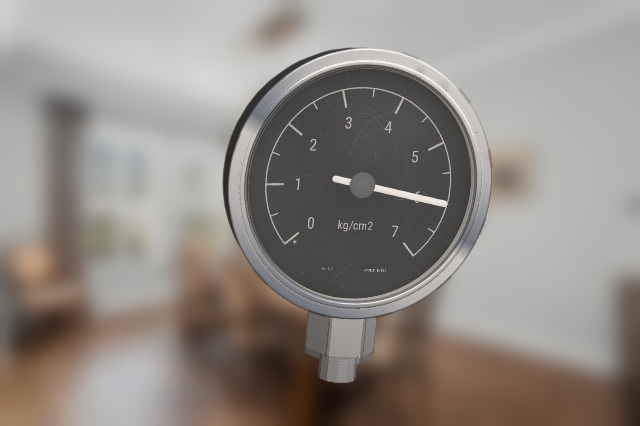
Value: 6 kg/cm²
